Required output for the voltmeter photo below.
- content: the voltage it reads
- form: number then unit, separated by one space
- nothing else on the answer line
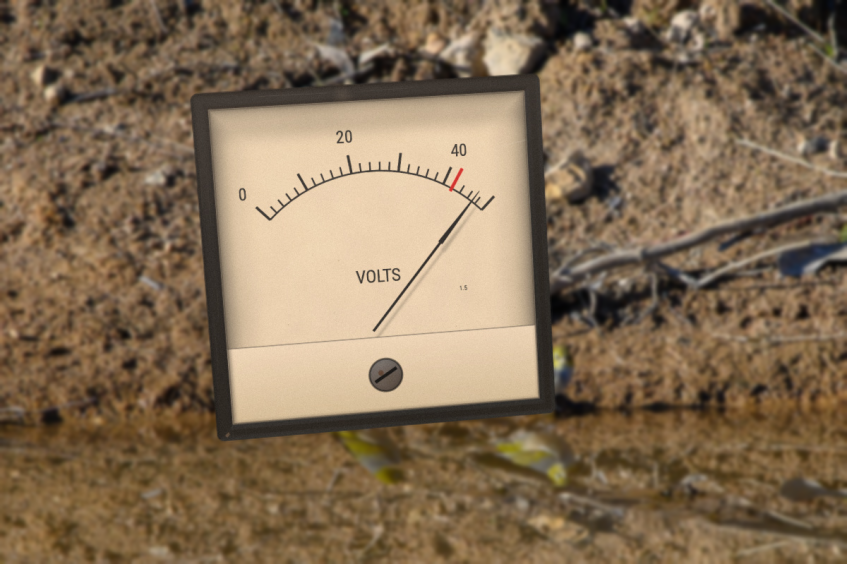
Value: 47 V
